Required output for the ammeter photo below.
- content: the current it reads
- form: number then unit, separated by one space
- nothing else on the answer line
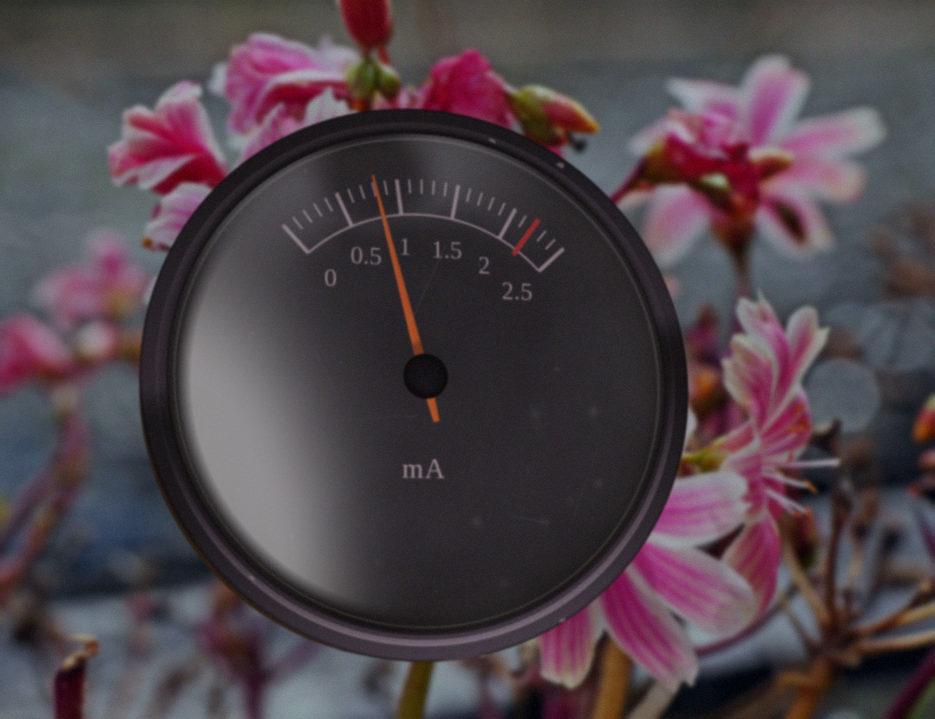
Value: 0.8 mA
